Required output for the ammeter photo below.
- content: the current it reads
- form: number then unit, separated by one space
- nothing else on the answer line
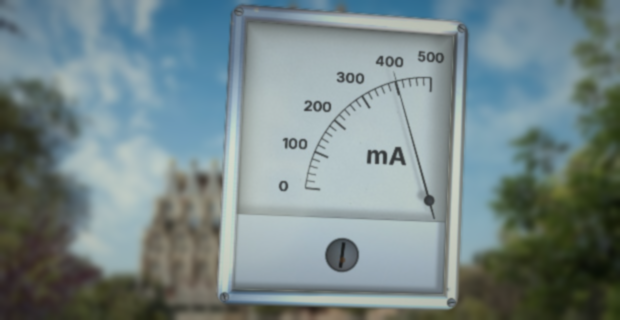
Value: 400 mA
